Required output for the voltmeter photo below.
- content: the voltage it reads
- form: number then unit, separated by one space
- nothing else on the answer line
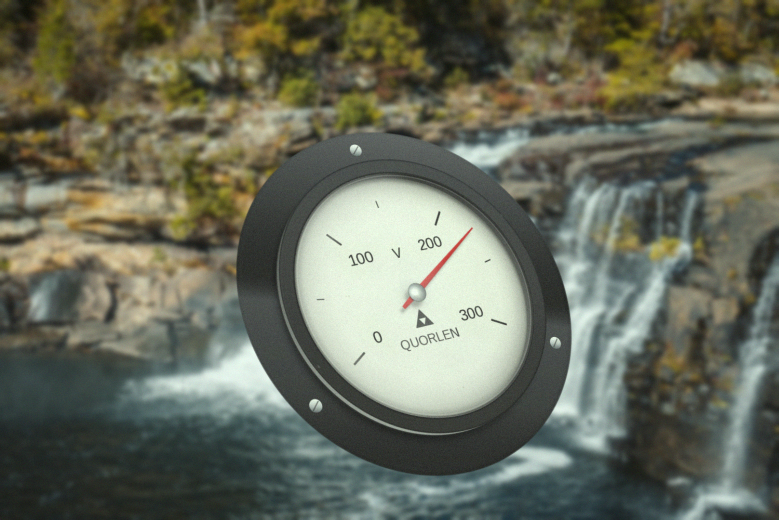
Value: 225 V
